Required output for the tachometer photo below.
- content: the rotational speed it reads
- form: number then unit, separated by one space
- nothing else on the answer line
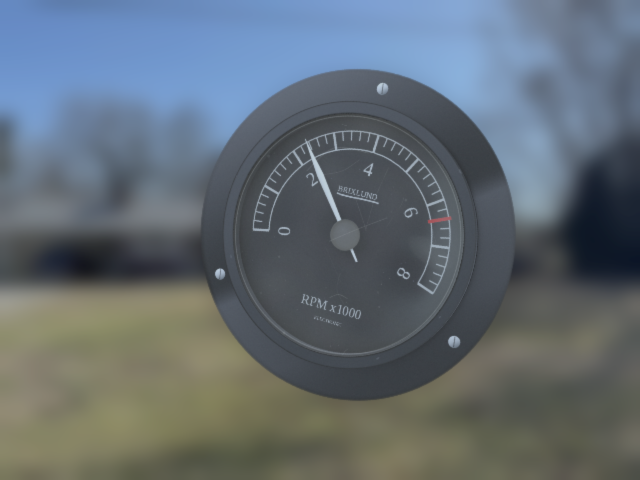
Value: 2400 rpm
